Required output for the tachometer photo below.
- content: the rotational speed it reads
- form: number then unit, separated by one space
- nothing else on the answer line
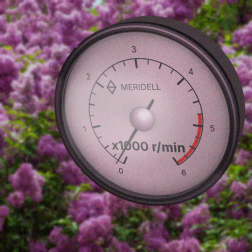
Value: 125 rpm
